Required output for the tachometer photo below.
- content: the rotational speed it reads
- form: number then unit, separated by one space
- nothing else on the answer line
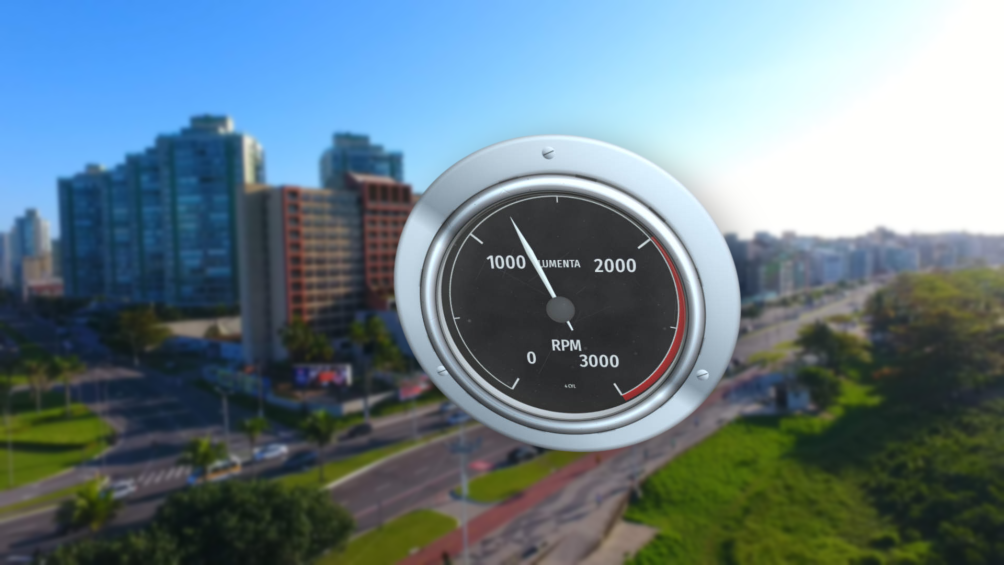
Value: 1250 rpm
